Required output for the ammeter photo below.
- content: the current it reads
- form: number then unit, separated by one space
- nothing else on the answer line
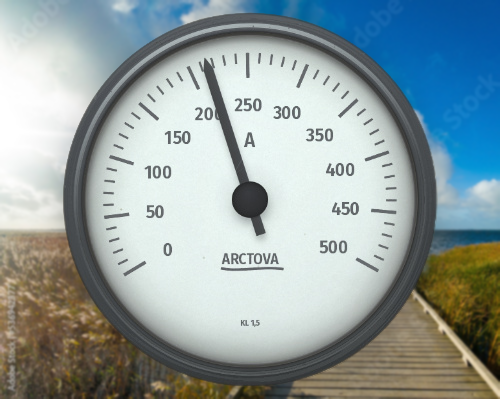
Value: 215 A
